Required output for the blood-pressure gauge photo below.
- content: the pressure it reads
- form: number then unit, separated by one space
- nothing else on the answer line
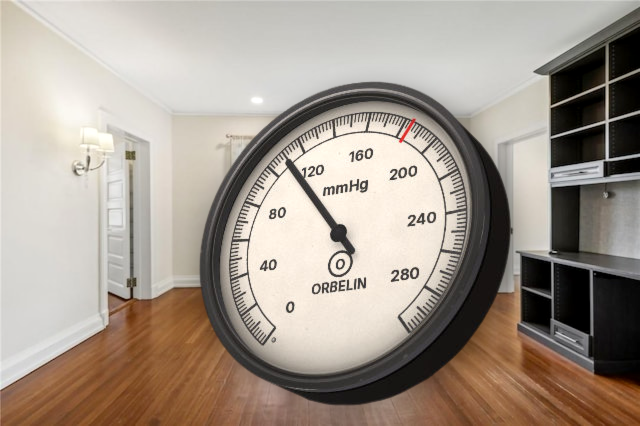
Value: 110 mmHg
